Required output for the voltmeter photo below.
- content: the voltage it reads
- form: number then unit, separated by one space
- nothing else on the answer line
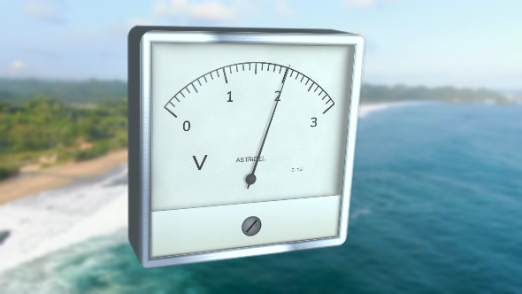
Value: 2 V
